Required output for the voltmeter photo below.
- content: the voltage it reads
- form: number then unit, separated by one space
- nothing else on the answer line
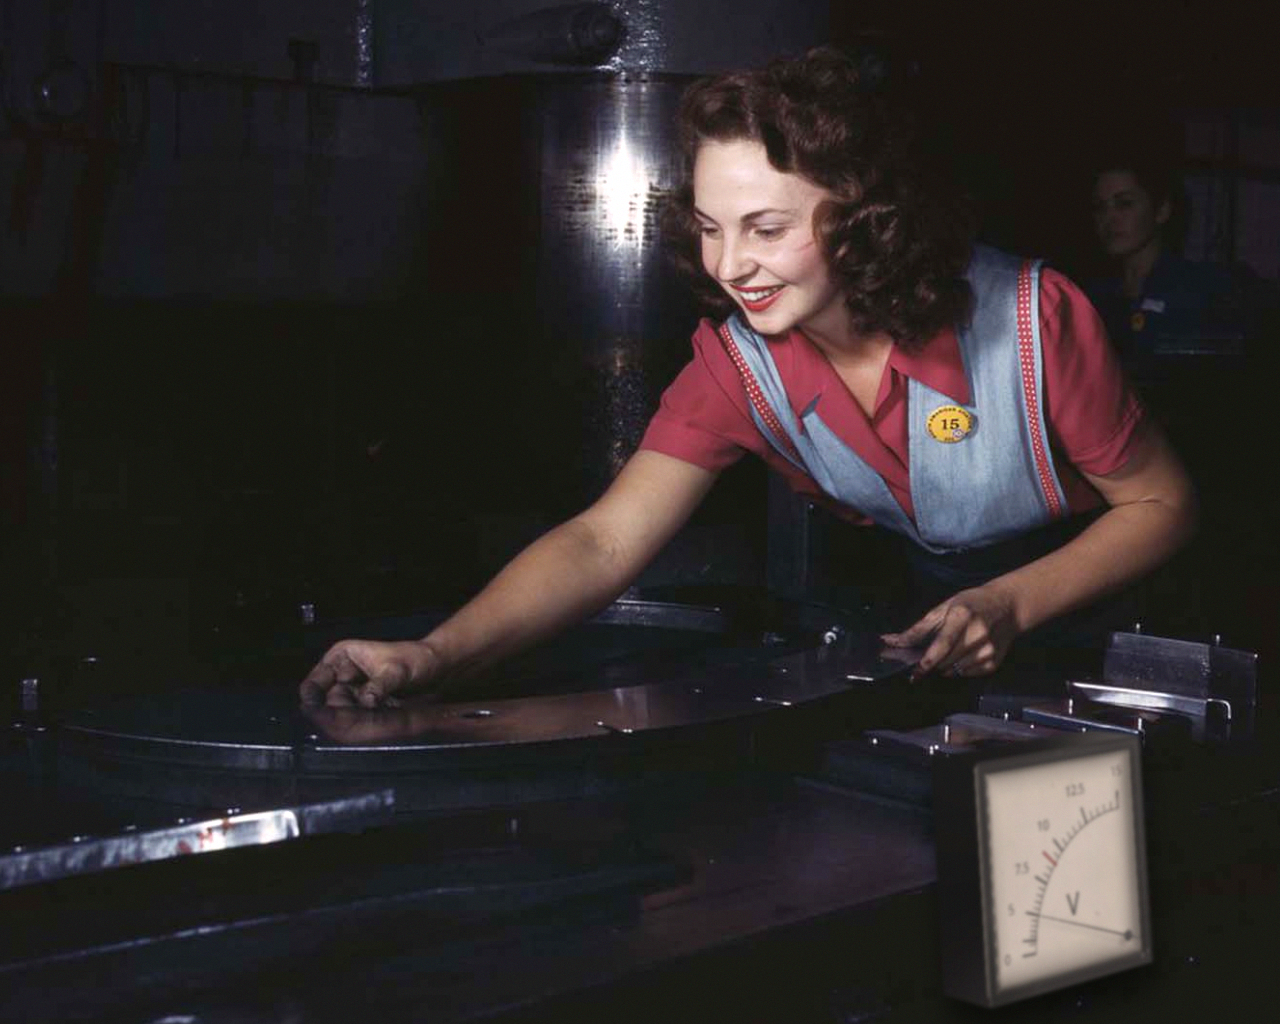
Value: 5 V
